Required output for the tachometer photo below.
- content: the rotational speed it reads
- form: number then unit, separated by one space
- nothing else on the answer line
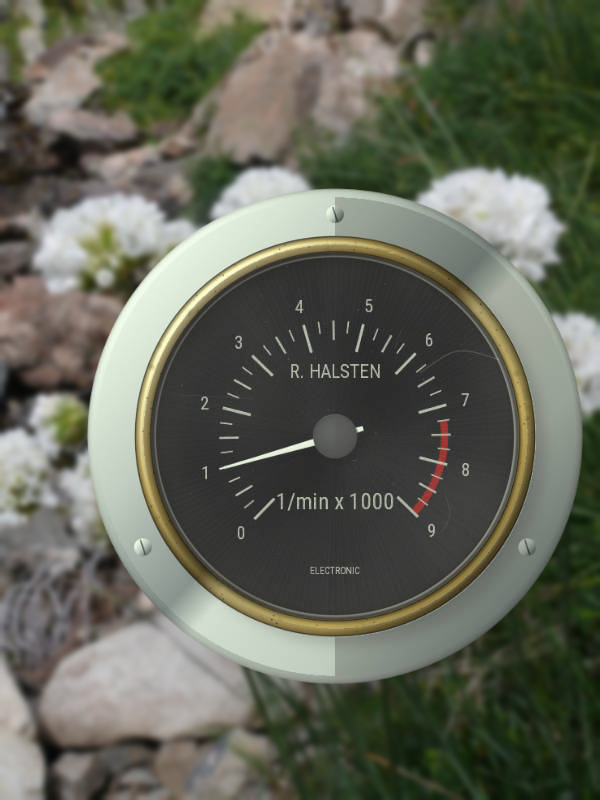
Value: 1000 rpm
